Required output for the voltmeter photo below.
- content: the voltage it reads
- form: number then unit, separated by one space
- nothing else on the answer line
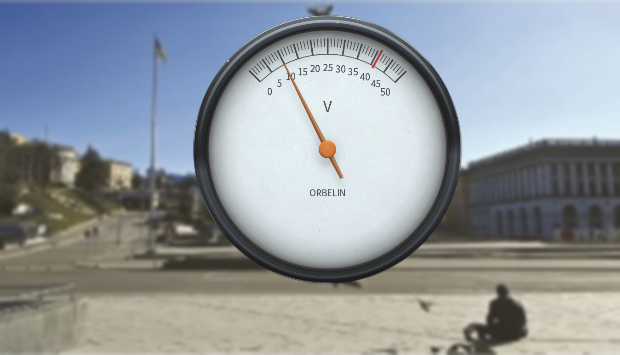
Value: 10 V
